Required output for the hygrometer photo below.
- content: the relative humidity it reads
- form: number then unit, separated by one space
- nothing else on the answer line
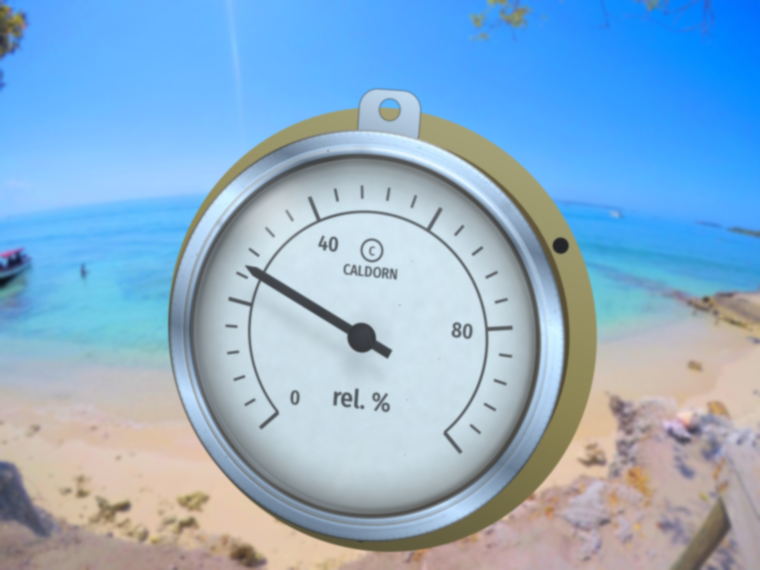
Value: 26 %
